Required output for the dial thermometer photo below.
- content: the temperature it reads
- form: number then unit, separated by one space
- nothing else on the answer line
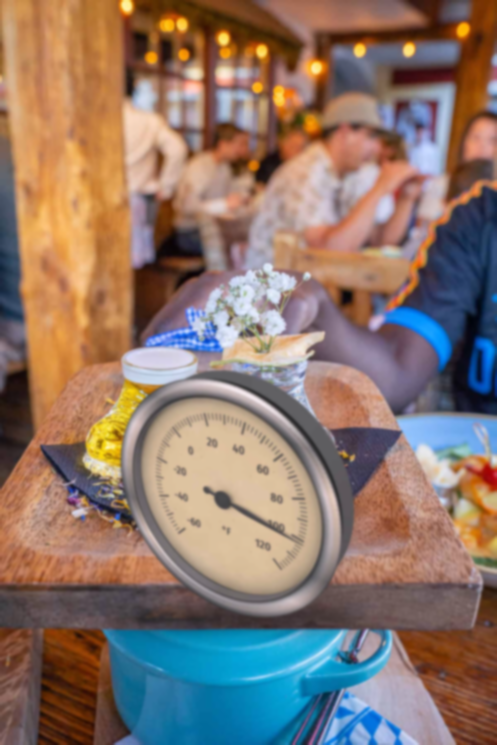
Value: 100 °F
